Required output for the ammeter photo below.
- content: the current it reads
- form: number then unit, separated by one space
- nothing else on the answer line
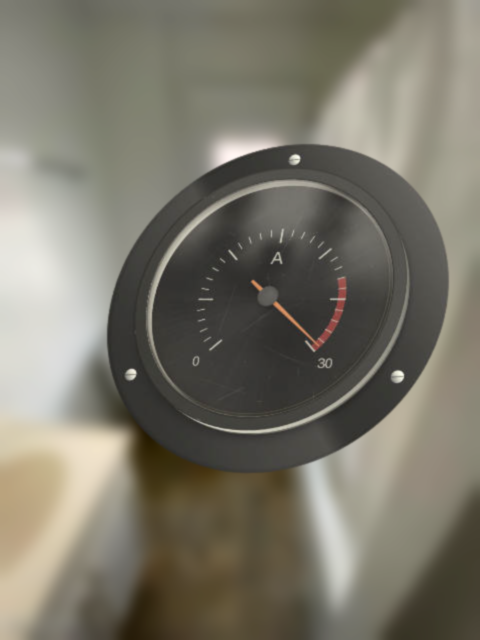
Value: 29.5 A
